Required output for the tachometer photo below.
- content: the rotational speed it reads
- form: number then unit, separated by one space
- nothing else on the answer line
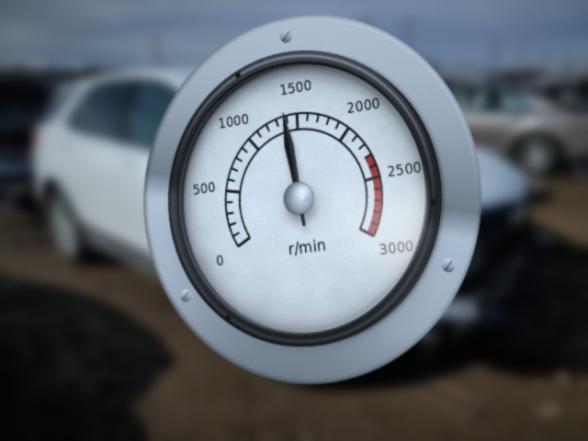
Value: 1400 rpm
